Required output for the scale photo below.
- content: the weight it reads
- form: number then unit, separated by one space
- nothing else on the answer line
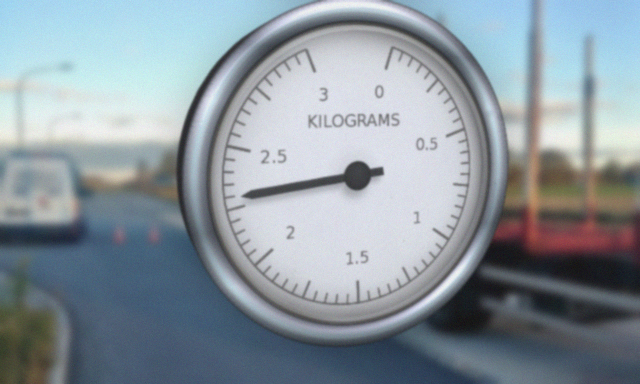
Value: 2.3 kg
